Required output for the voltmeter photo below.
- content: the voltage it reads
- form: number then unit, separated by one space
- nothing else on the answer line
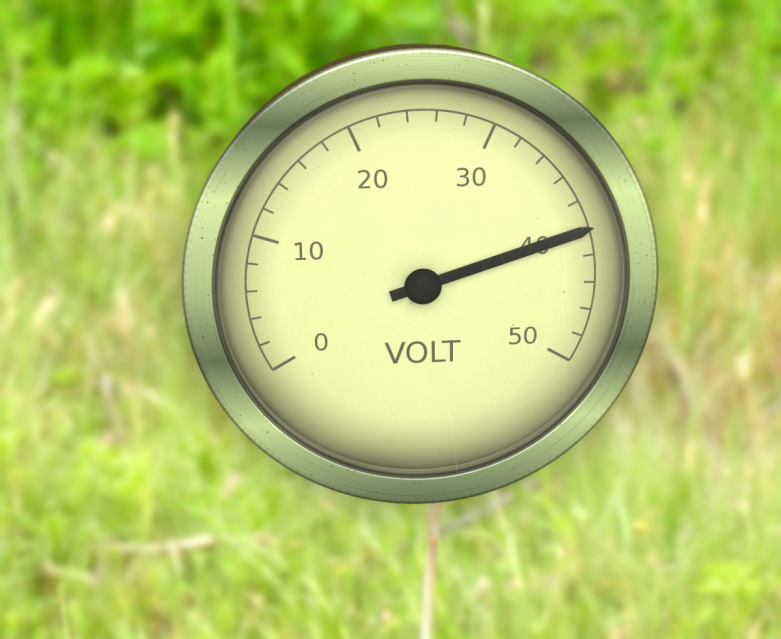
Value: 40 V
